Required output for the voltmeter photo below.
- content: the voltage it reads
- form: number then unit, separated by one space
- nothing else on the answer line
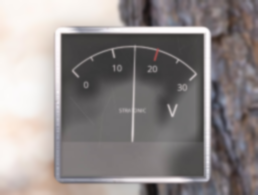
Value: 15 V
